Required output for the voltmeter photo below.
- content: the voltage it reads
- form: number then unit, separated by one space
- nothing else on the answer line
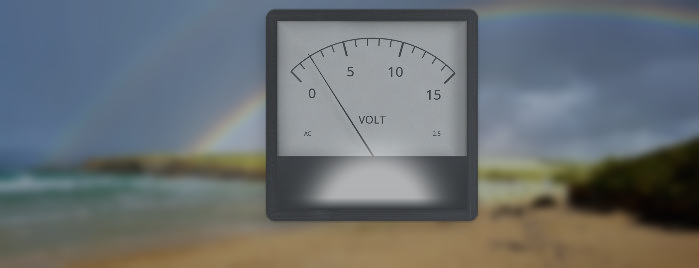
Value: 2 V
